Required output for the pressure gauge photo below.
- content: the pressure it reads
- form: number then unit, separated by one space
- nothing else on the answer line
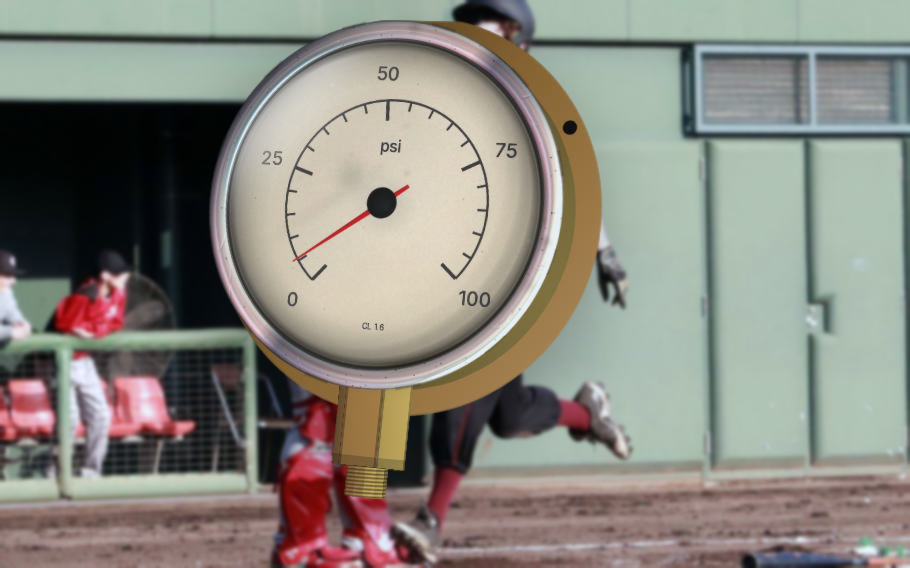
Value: 5 psi
